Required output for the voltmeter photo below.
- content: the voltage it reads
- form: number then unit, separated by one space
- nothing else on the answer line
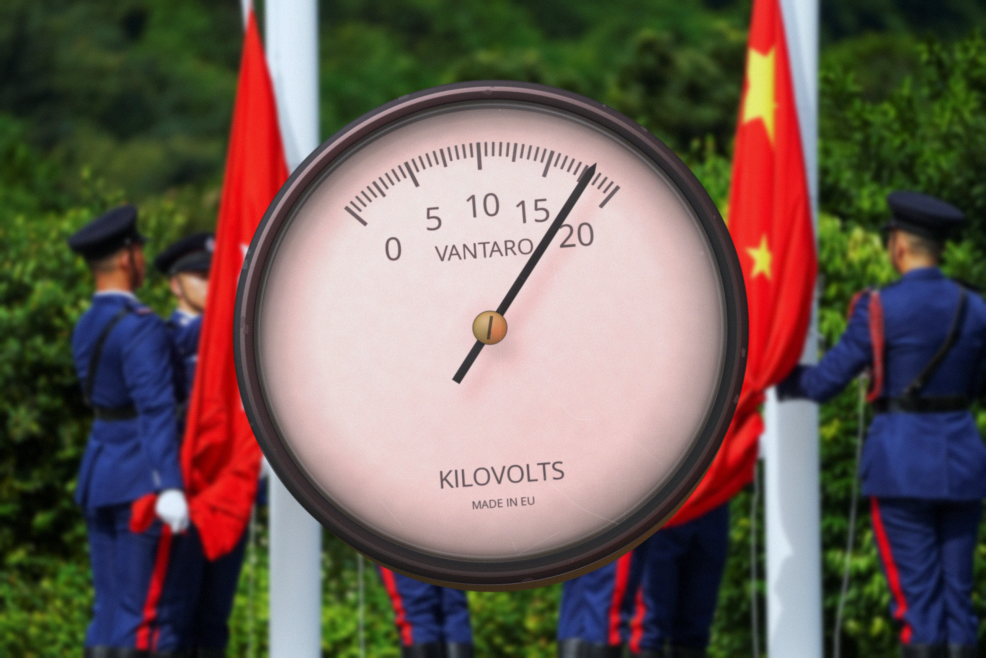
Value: 18 kV
